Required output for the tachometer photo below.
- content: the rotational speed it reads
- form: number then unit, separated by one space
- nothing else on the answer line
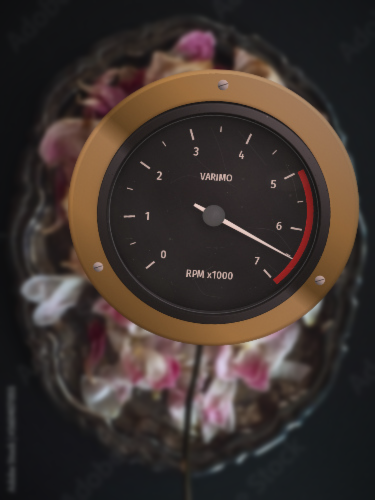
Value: 6500 rpm
